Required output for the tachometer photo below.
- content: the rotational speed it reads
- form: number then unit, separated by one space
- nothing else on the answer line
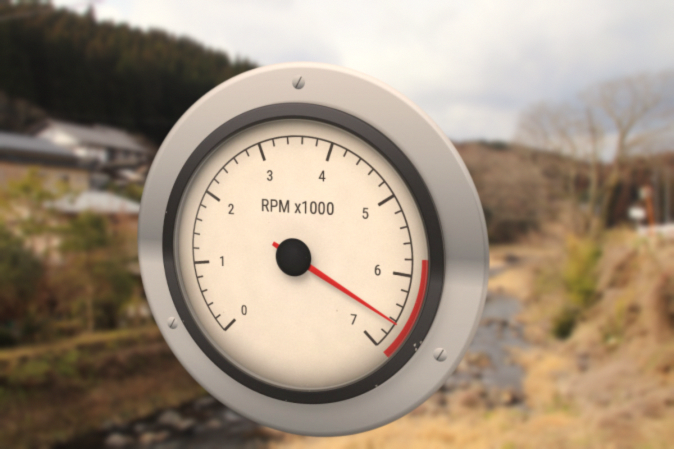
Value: 6600 rpm
